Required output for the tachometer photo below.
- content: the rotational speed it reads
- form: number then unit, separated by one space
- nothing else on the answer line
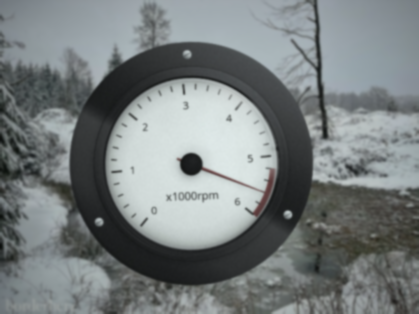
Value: 5600 rpm
